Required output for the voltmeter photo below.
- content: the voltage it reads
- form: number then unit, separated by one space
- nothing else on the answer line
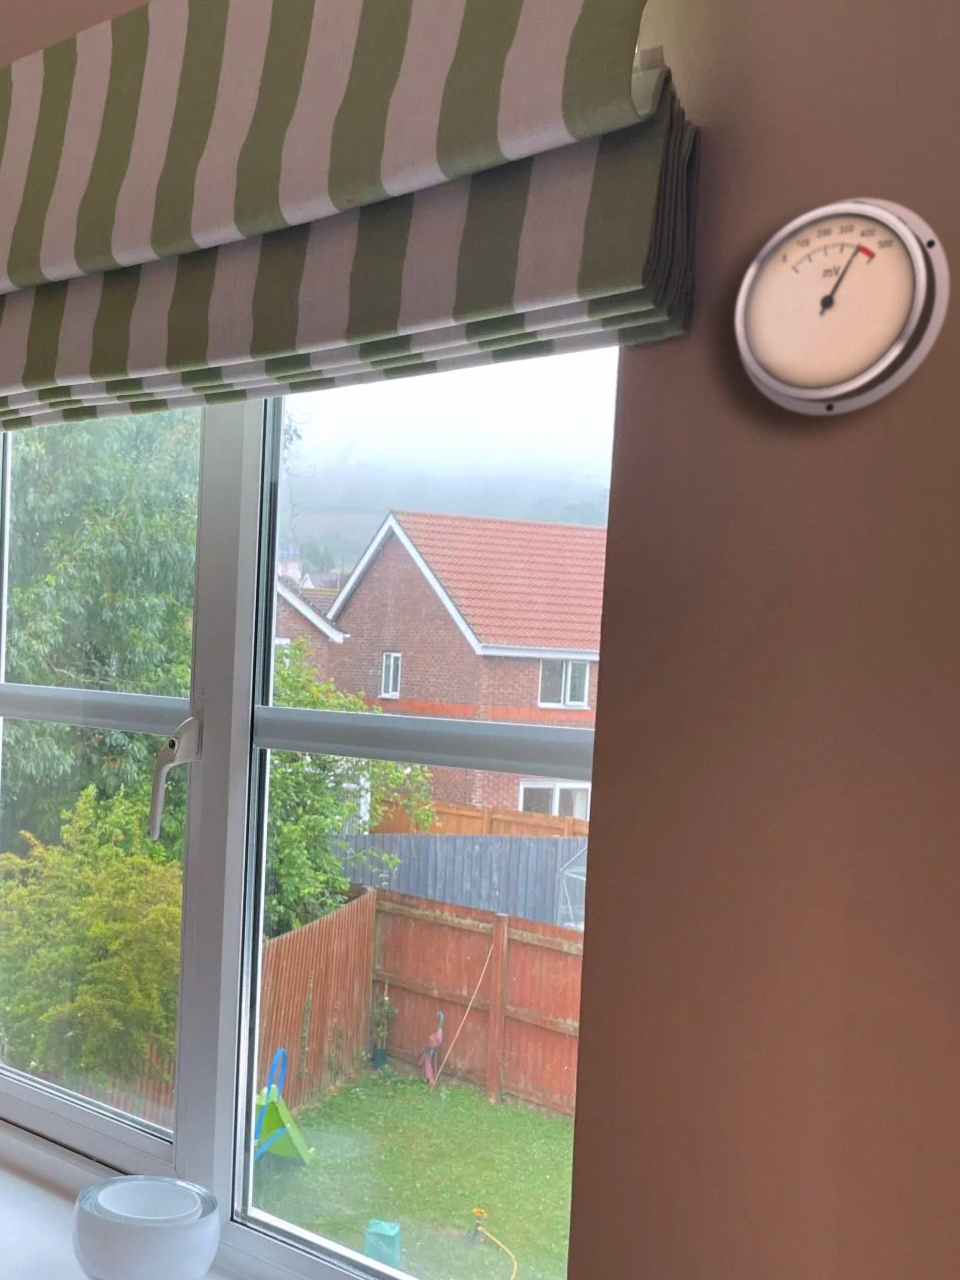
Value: 400 mV
